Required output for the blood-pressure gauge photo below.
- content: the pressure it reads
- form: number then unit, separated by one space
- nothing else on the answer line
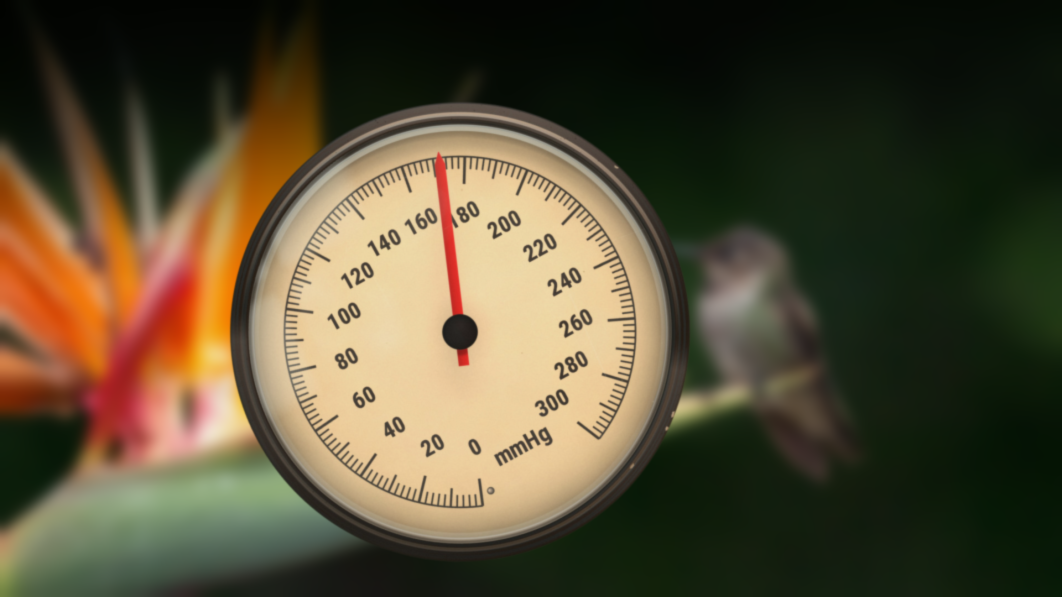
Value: 172 mmHg
